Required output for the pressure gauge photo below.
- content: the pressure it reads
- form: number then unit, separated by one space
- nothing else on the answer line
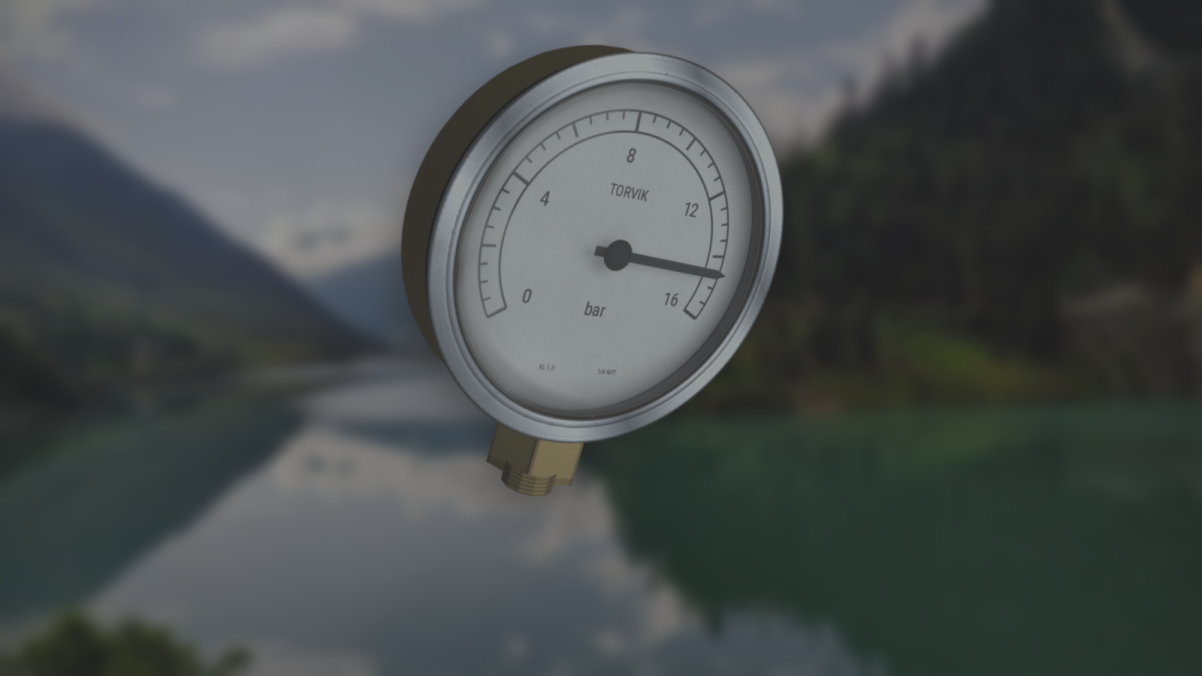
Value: 14.5 bar
